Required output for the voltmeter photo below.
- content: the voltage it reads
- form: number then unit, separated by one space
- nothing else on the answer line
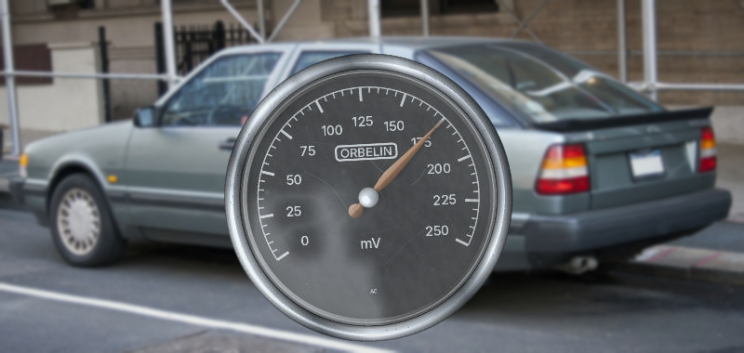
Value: 175 mV
